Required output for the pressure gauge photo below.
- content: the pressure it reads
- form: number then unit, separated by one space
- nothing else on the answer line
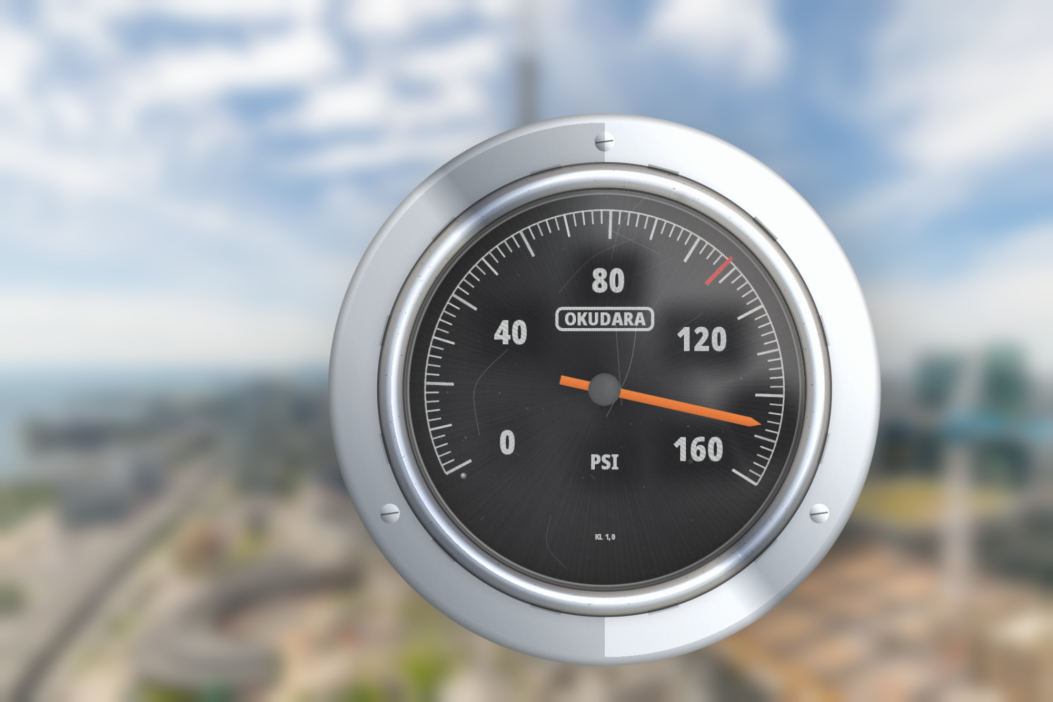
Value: 147 psi
